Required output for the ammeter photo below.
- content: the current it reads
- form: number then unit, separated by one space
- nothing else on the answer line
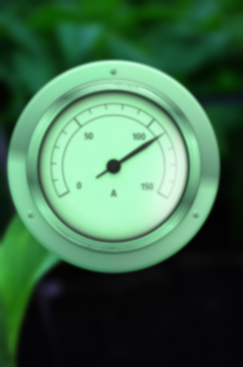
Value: 110 A
